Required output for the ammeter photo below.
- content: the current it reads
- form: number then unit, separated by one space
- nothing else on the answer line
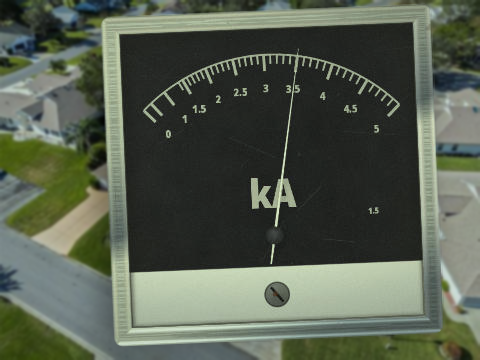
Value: 3.5 kA
